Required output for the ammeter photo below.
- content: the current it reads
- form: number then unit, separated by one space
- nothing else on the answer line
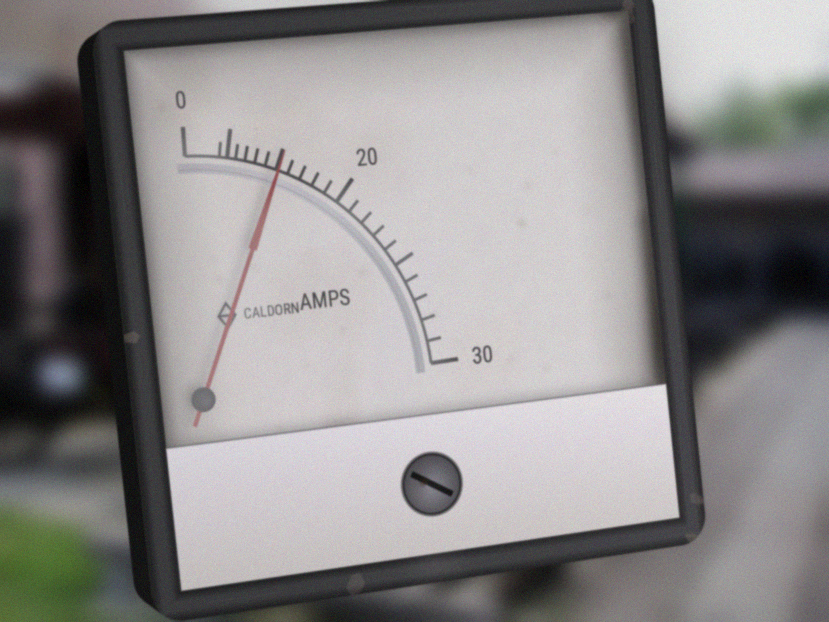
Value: 15 A
